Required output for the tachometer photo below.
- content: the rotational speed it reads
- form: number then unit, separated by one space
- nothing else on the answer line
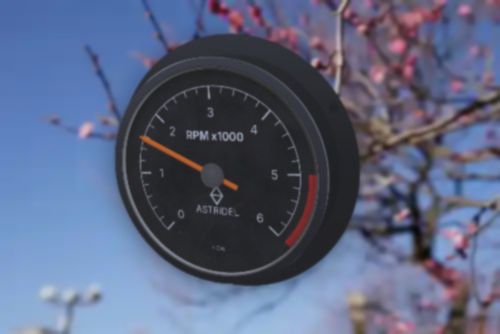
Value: 1600 rpm
